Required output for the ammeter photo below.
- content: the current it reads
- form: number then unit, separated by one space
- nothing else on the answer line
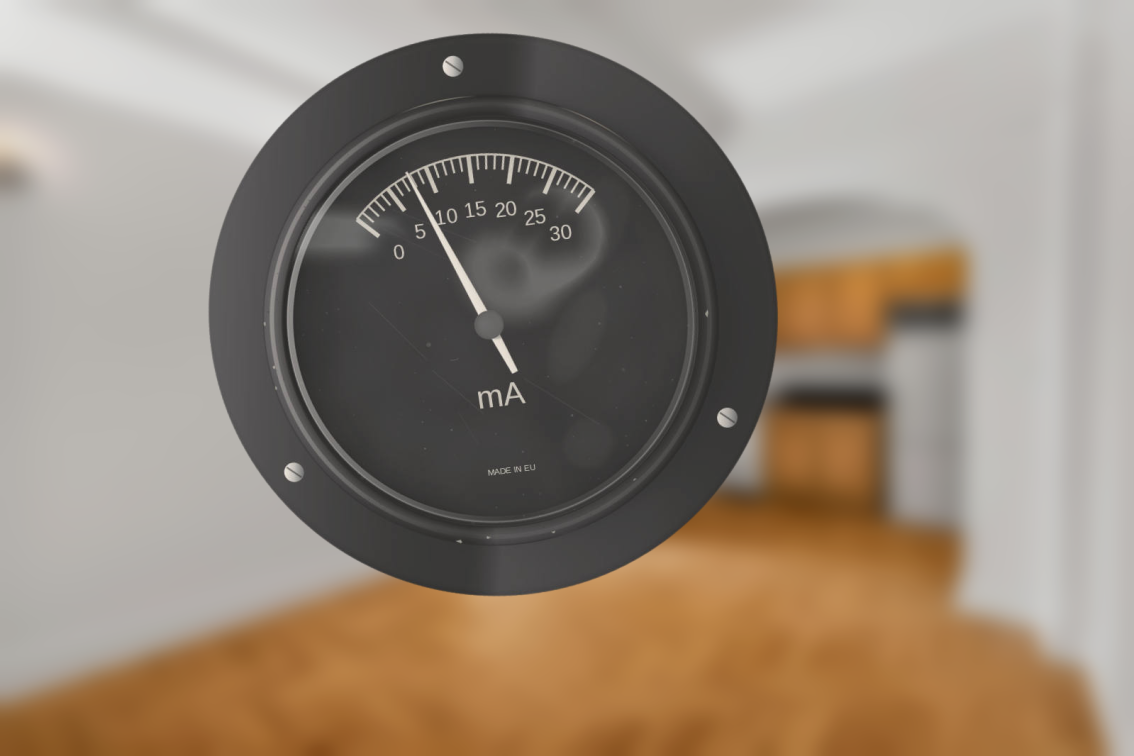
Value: 8 mA
